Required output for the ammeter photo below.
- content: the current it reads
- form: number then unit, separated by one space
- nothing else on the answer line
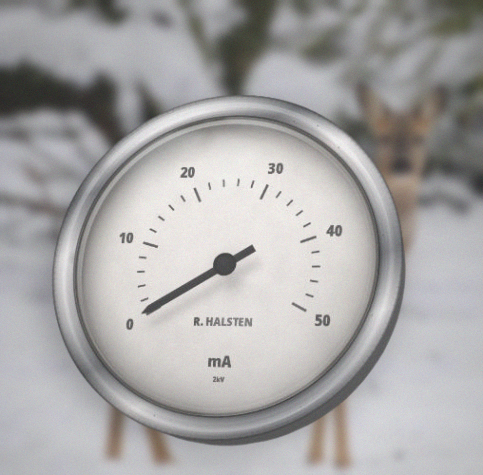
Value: 0 mA
